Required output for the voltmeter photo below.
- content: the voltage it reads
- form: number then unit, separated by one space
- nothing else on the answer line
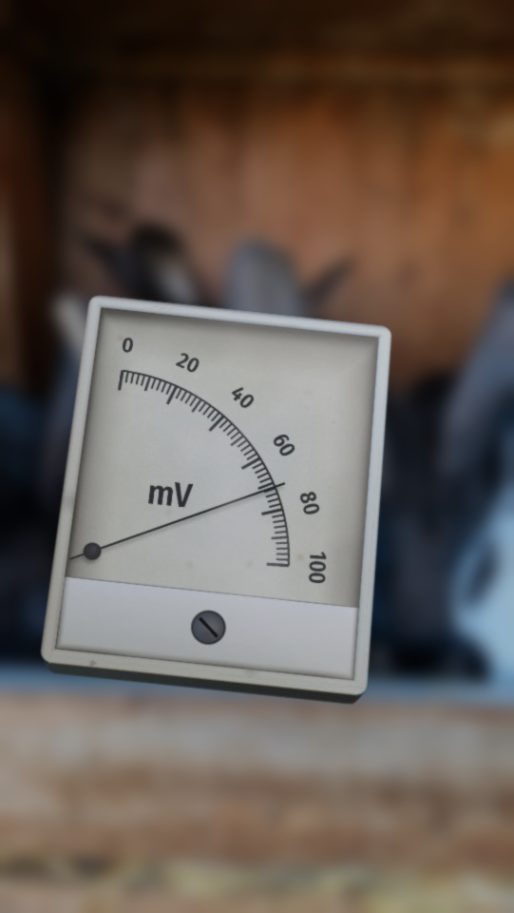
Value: 72 mV
